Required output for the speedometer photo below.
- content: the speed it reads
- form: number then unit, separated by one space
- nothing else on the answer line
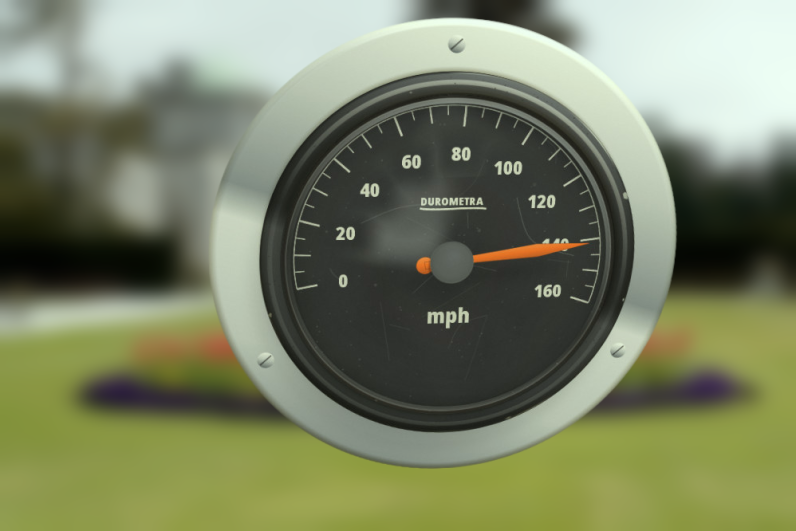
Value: 140 mph
